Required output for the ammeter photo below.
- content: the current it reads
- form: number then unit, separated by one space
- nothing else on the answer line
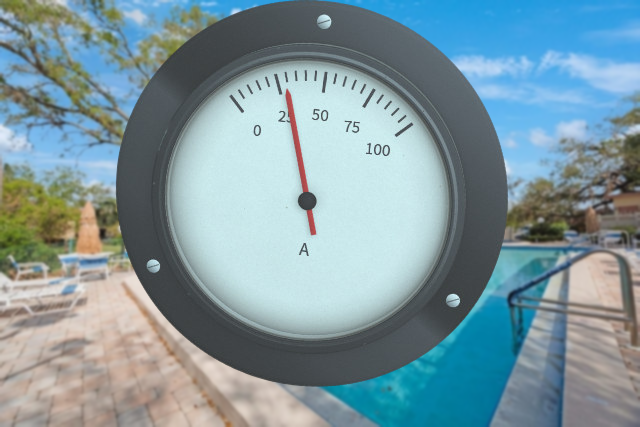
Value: 30 A
